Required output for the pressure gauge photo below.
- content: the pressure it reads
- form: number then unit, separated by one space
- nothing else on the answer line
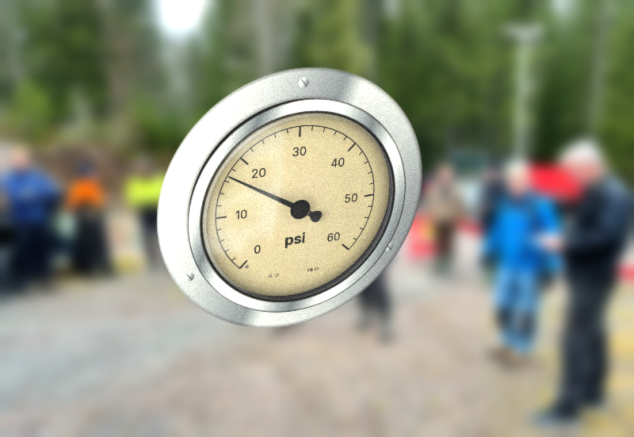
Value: 17 psi
